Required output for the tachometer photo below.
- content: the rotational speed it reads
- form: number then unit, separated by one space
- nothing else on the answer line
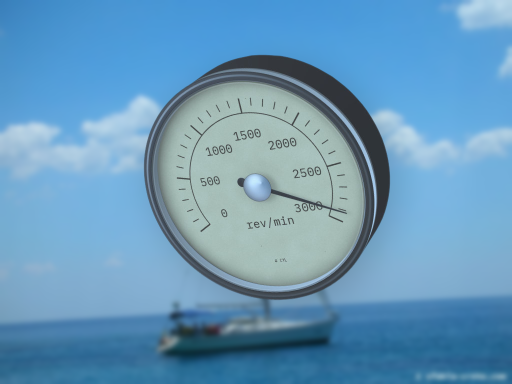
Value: 2900 rpm
